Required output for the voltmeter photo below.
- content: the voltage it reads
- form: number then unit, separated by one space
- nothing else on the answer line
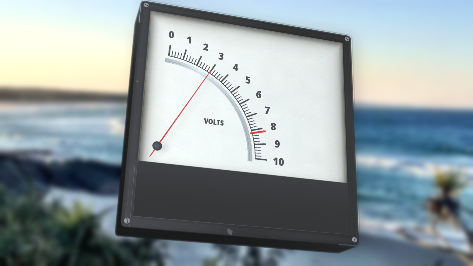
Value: 3 V
